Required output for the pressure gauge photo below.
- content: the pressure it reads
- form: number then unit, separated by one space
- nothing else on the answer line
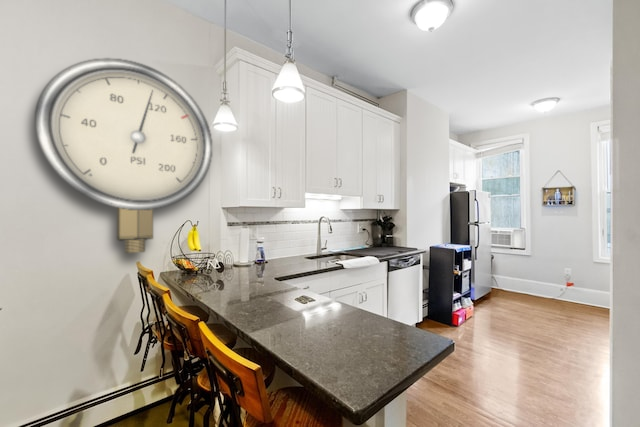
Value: 110 psi
